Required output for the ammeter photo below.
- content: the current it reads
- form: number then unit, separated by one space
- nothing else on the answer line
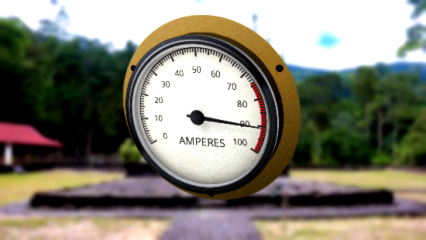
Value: 90 A
